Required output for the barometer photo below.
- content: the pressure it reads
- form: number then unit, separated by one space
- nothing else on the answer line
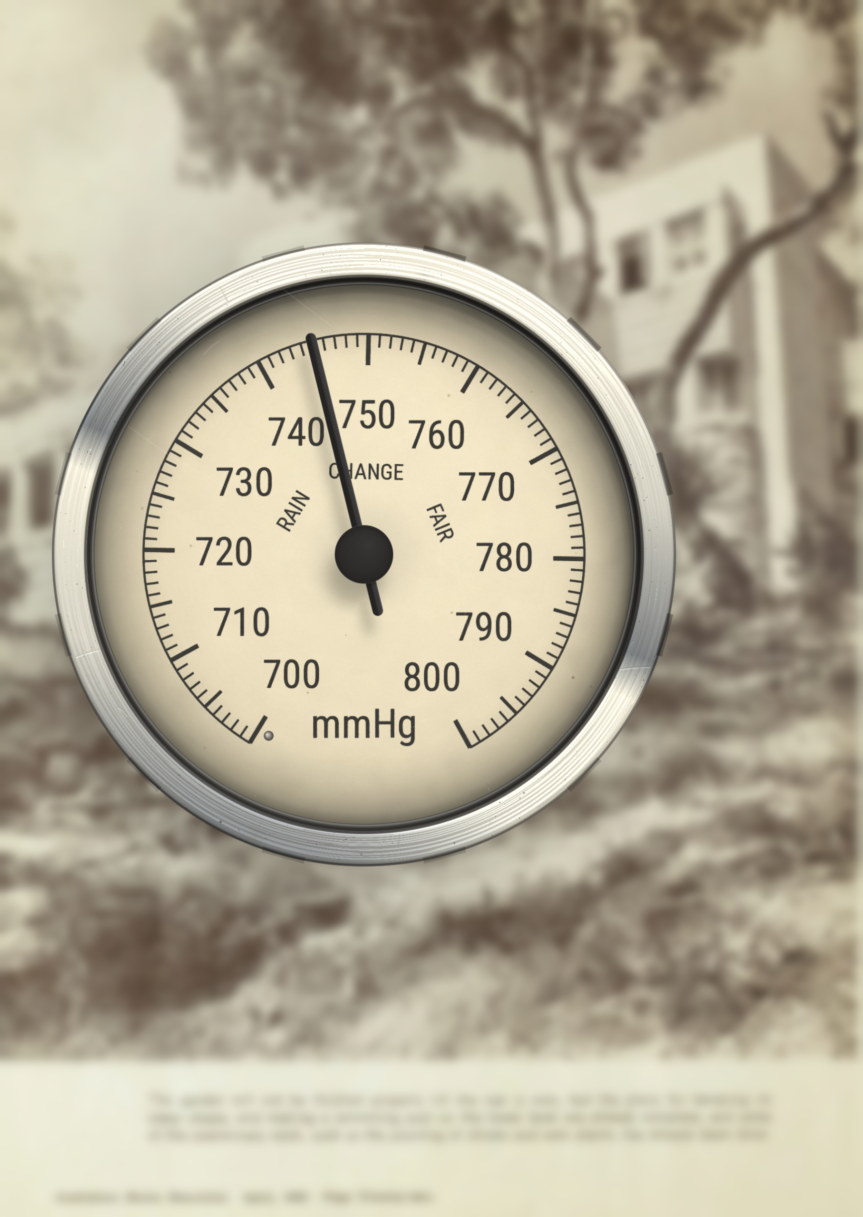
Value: 745 mmHg
